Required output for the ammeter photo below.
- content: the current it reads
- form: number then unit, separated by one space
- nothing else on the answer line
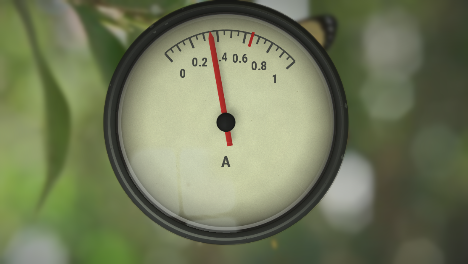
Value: 0.35 A
